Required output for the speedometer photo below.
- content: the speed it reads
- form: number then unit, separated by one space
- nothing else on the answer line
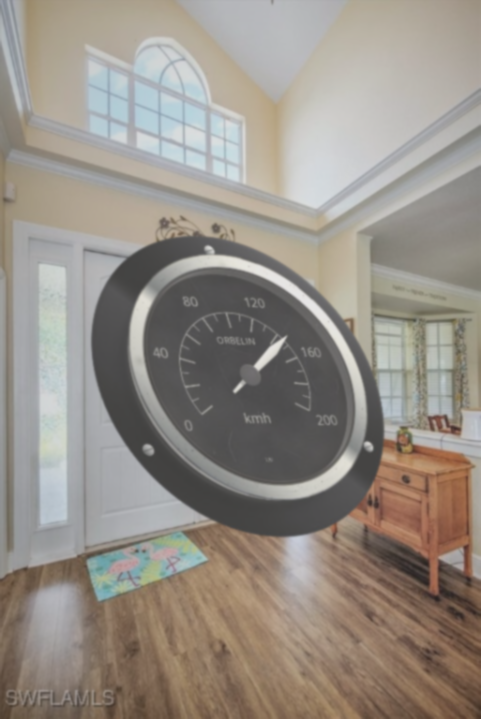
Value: 145 km/h
